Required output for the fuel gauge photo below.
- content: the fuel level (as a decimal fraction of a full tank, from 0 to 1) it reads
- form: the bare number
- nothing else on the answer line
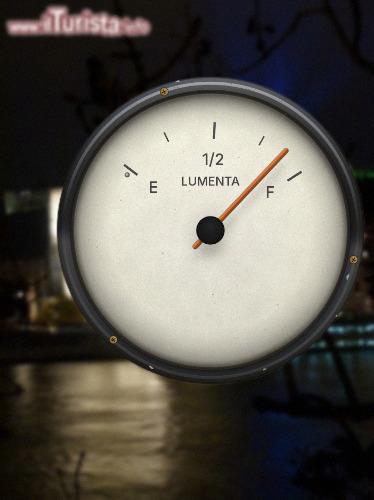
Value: 0.875
